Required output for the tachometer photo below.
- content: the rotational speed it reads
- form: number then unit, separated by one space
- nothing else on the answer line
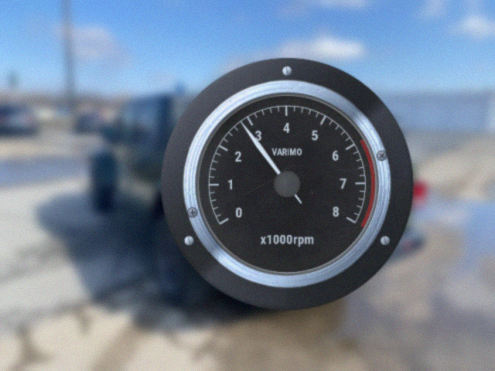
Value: 2800 rpm
